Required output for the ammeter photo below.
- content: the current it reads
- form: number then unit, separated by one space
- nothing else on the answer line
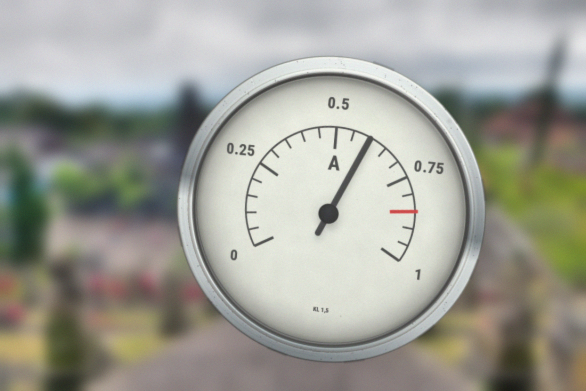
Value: 0.6 A
